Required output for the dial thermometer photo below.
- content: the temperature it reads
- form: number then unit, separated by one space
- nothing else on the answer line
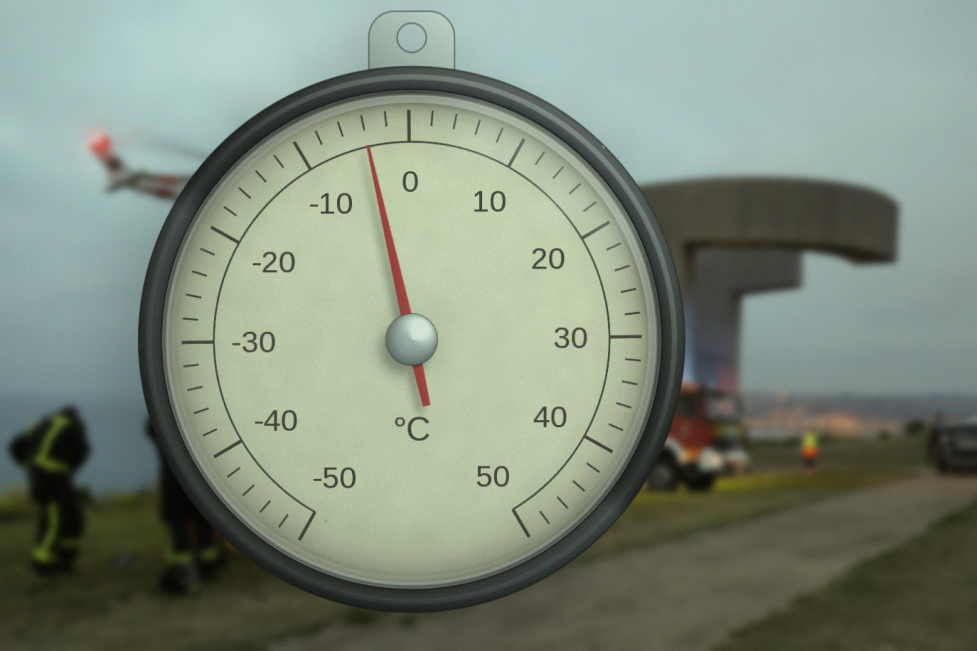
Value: -4 °C
